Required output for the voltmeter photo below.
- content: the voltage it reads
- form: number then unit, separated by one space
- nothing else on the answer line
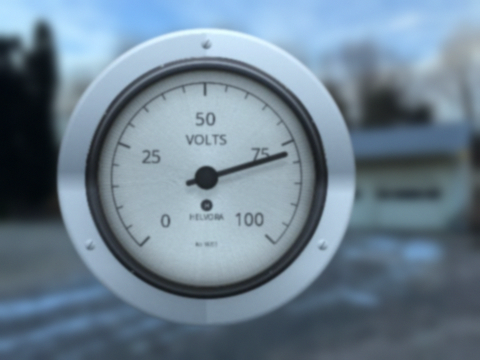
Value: 77.5 V
